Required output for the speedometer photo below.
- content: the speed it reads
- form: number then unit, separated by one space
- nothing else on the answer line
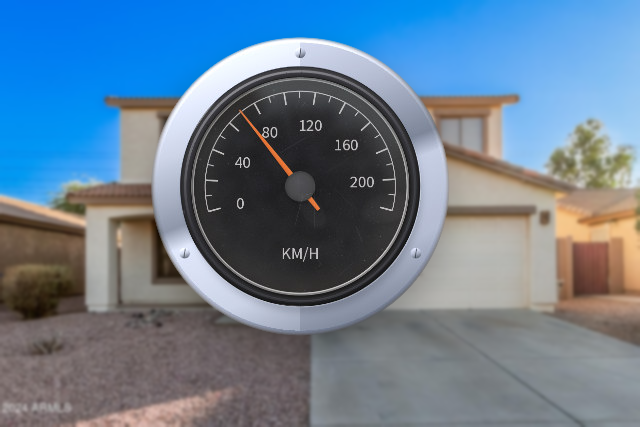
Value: 70 km/h
